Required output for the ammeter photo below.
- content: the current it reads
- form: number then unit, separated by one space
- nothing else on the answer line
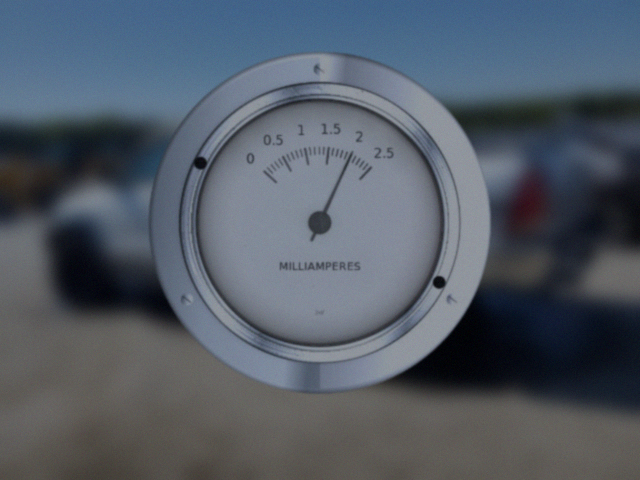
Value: 2 mA
